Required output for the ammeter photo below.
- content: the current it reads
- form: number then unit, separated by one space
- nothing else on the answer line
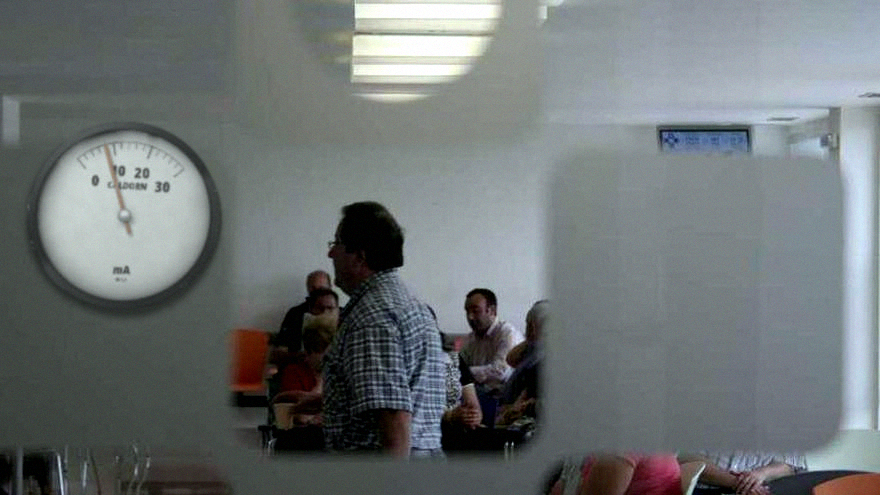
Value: 8 mA
